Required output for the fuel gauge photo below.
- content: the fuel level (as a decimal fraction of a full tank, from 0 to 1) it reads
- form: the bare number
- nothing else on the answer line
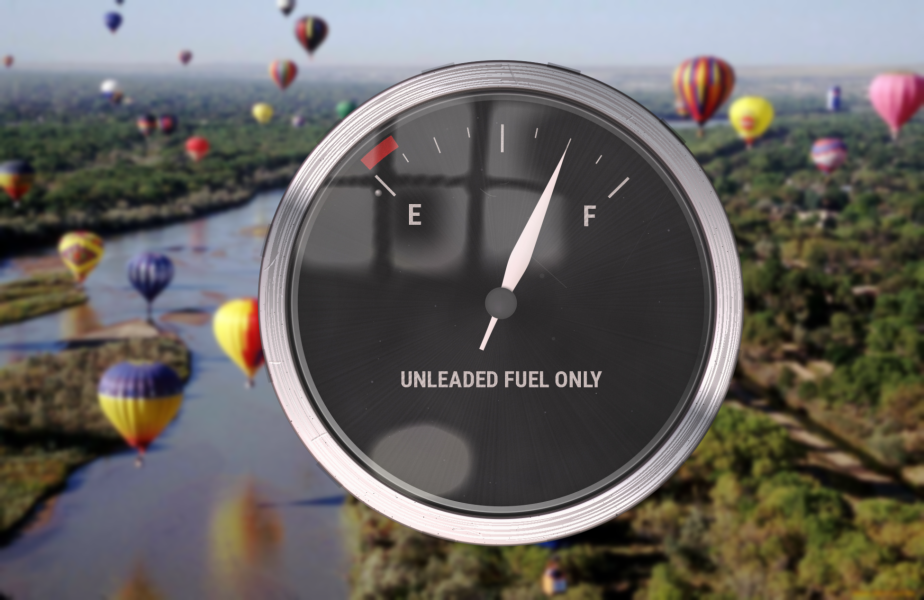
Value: 0.75
